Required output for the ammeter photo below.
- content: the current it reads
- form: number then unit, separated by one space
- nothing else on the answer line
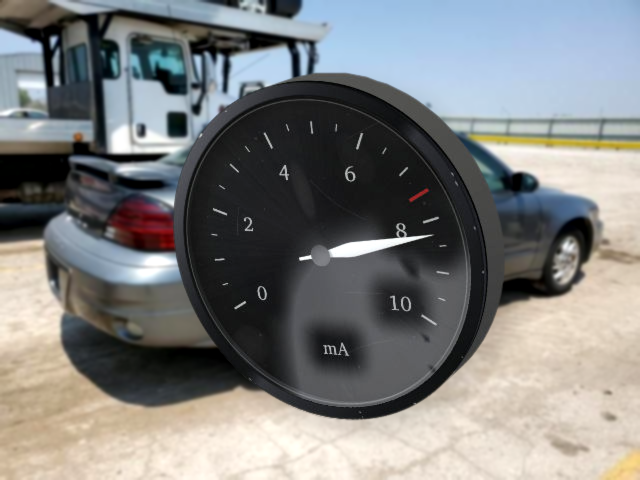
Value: 8.25 mA
